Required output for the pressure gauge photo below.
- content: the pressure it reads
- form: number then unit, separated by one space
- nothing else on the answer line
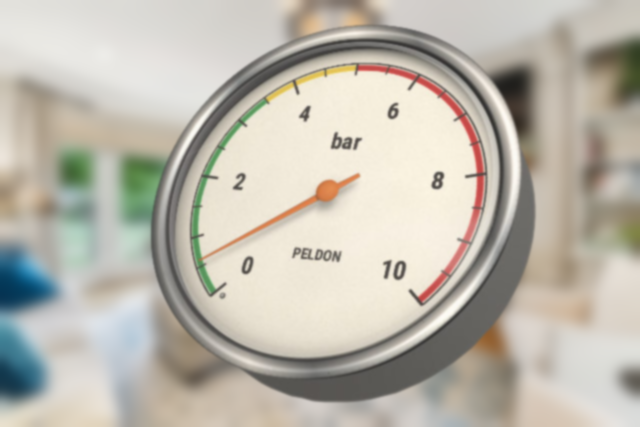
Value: 0.5 bar
